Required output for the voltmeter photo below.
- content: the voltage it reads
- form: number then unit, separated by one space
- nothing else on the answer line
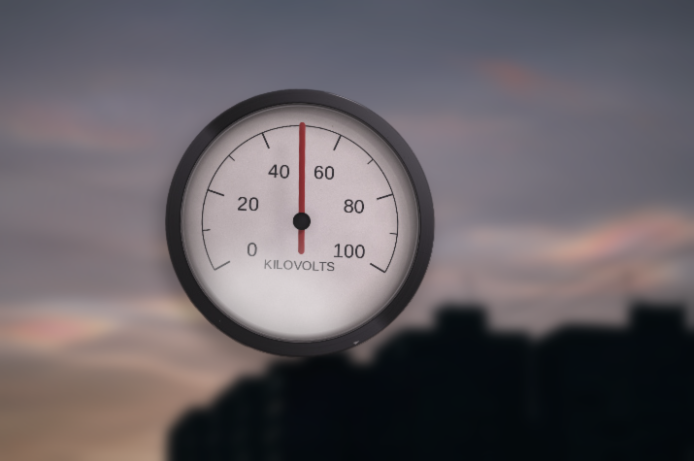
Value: 50 kV
